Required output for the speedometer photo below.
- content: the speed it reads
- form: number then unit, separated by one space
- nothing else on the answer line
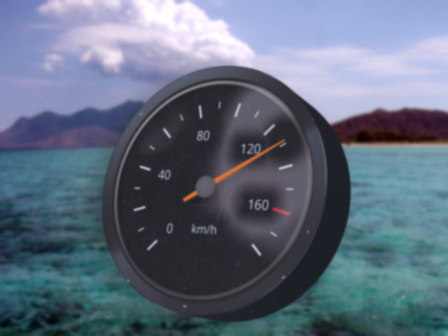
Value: 130 km/h
